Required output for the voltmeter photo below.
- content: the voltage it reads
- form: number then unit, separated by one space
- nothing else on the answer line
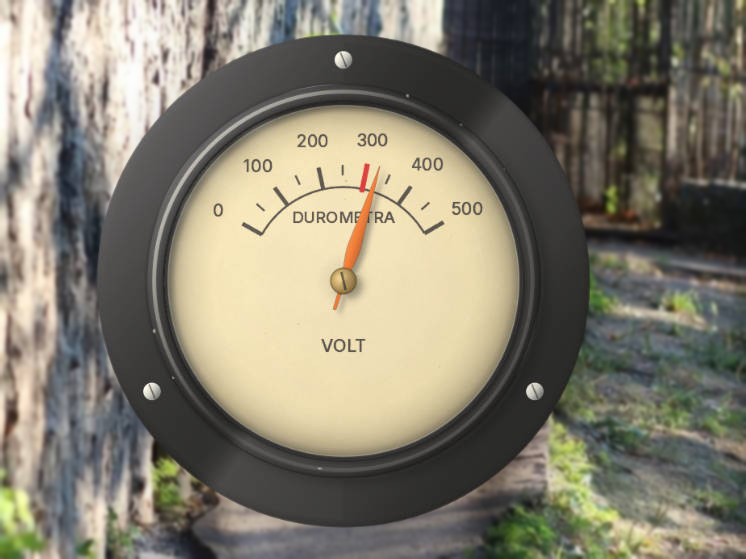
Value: 325 V
